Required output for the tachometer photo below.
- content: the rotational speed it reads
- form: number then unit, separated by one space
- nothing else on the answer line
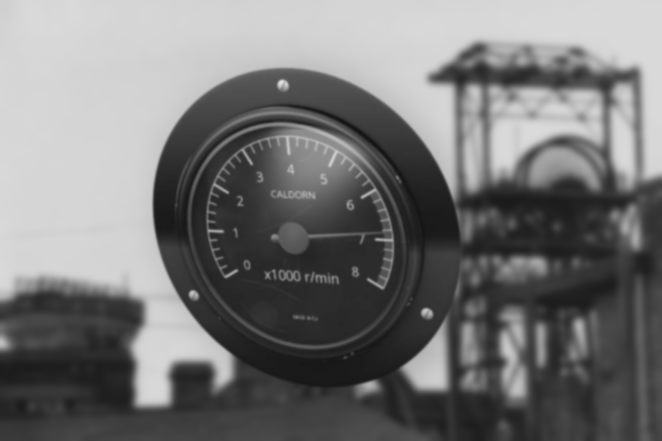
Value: 6800 rpm
